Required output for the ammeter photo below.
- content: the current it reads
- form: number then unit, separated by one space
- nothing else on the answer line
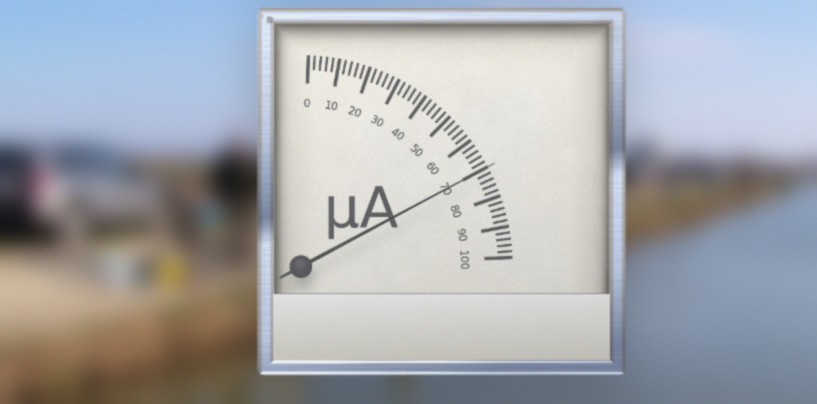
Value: 70 µA
